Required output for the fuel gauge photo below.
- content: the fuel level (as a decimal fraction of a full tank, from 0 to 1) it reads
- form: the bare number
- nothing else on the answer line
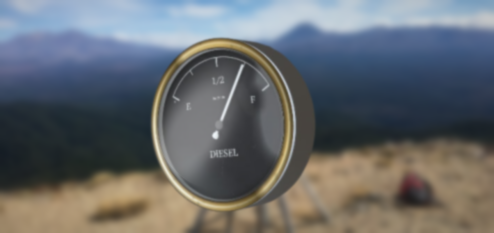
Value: 0.75
